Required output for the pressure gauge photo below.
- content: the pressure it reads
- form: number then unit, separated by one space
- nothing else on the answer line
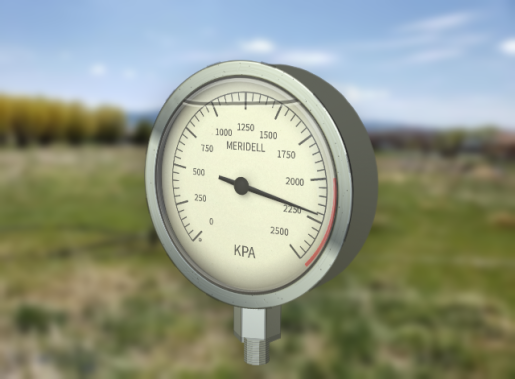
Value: 2200 kPa
